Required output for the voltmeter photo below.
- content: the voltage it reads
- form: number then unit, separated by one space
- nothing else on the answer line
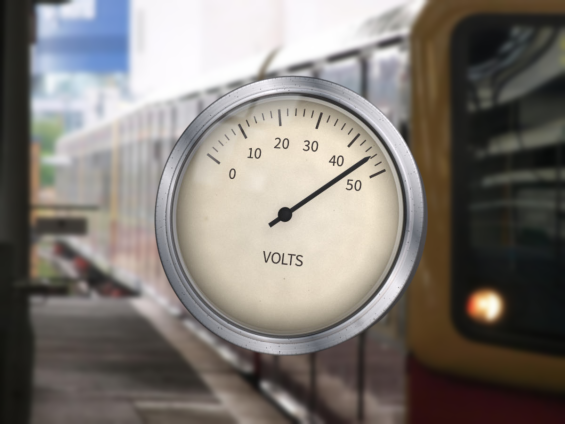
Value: 46 V
